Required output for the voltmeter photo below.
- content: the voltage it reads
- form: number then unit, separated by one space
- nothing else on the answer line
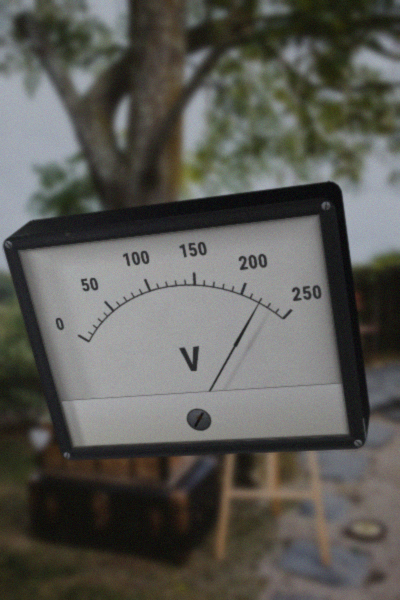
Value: 220 V
